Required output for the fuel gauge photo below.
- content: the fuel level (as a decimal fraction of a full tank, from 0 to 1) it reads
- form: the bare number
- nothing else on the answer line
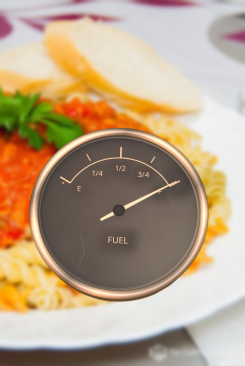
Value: 1
